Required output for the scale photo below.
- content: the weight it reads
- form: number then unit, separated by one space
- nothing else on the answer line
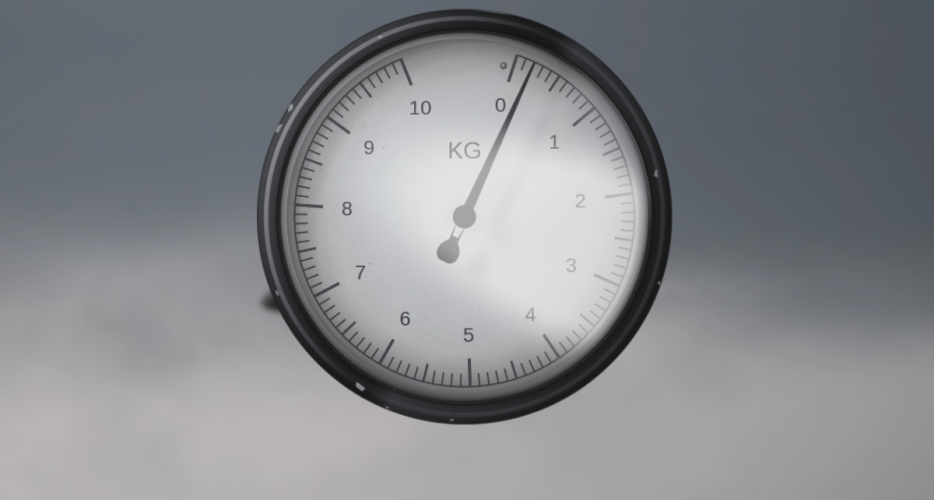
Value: 0.2 kg
